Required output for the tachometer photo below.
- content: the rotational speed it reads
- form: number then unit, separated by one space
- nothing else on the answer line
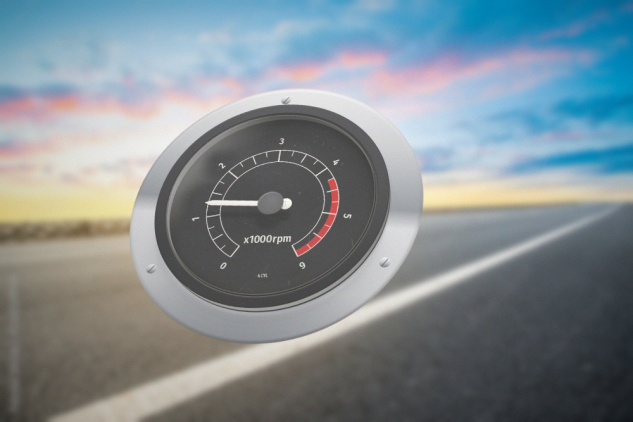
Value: 1250 rpm
